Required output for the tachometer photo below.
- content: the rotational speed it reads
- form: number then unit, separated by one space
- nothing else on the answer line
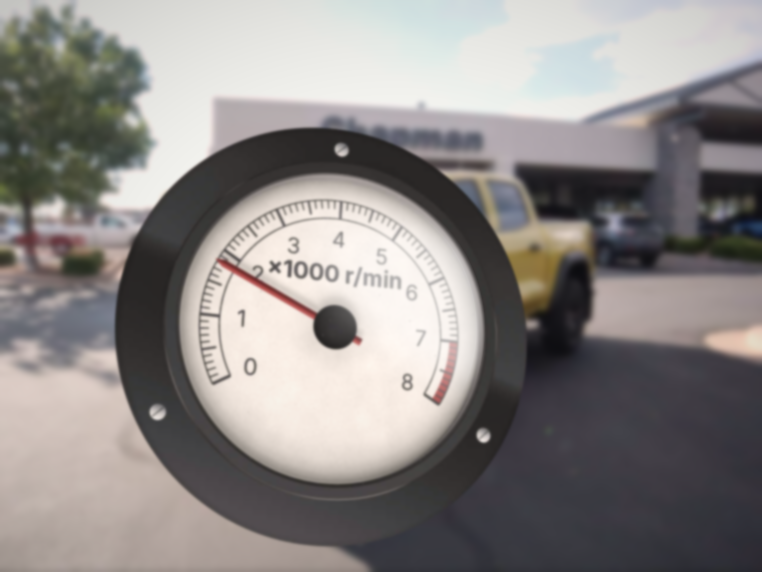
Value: 1800 rpm
